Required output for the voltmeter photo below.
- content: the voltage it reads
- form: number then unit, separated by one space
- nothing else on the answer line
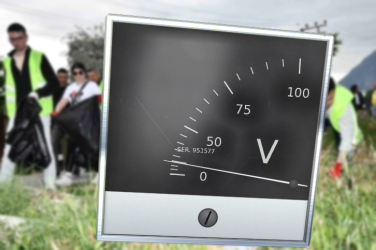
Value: 25 V
